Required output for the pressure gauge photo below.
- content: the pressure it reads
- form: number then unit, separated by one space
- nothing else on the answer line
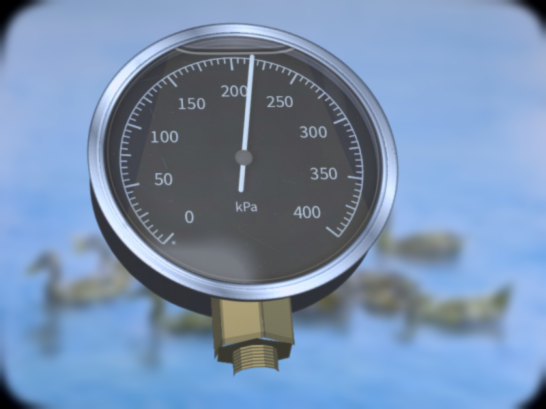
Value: 215 kPa
